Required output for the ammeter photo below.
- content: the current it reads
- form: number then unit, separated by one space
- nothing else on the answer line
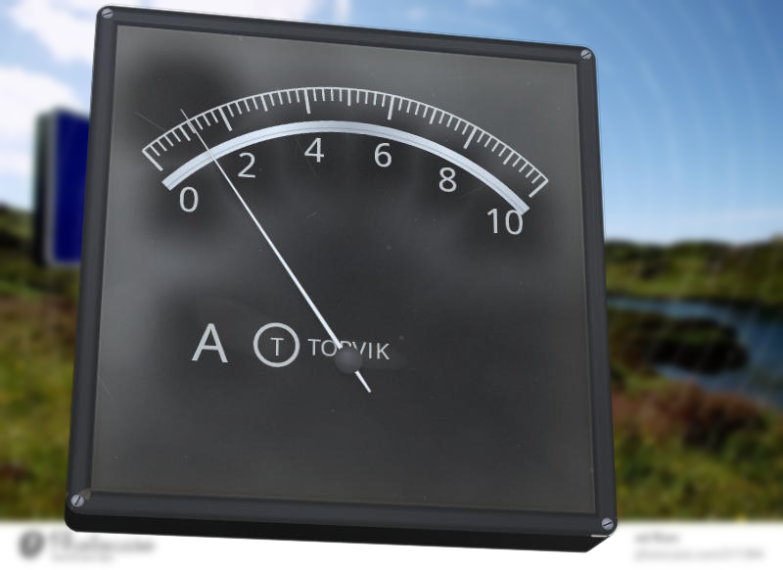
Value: 1.2 A
